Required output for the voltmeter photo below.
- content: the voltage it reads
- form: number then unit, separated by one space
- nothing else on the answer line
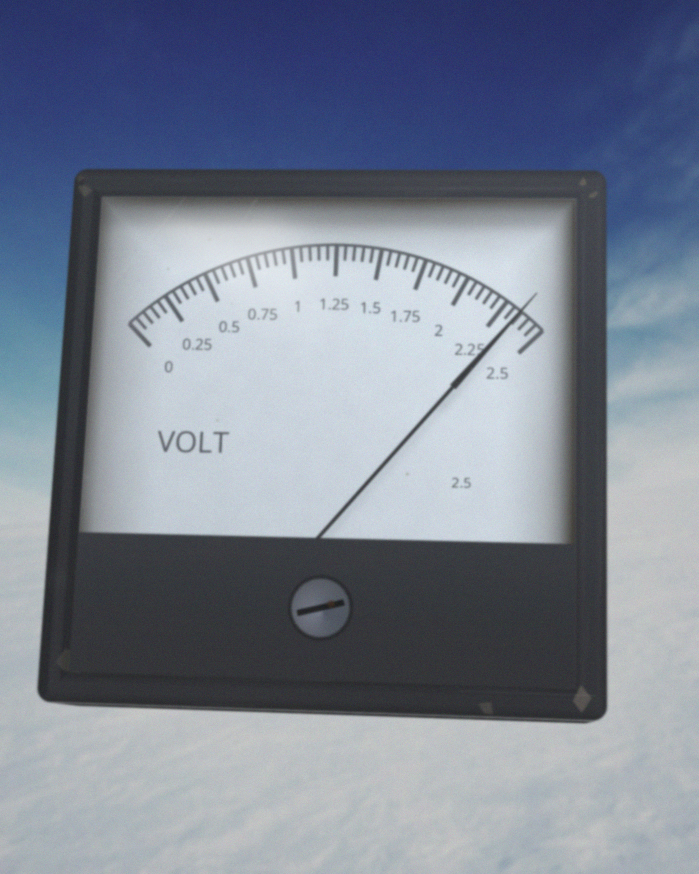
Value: 2.35 V
